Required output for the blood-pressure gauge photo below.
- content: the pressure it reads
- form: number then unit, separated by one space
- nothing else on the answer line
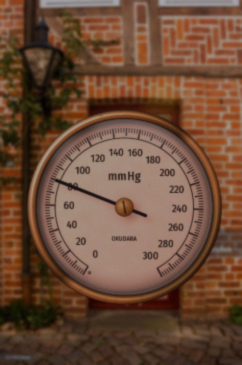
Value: 80 mmHg
